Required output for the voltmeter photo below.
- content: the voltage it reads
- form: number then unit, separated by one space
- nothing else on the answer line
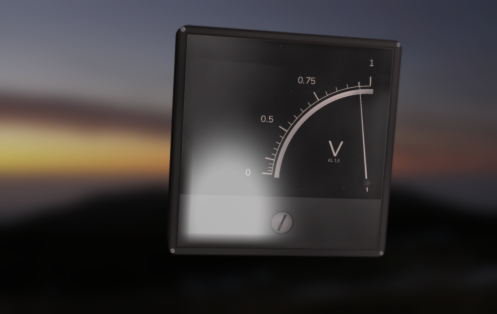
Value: 0.95 V
